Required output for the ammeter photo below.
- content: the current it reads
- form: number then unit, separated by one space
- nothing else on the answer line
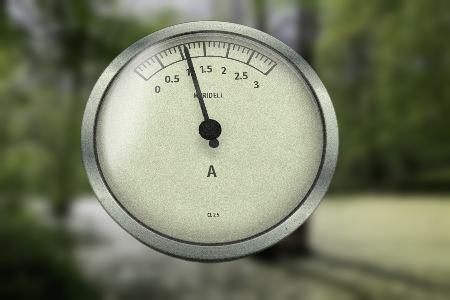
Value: 1.1 A
